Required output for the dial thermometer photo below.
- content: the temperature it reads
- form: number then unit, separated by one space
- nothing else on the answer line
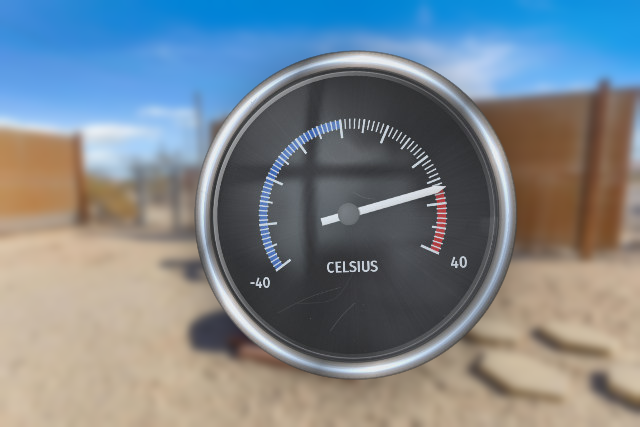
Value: 27 °C
